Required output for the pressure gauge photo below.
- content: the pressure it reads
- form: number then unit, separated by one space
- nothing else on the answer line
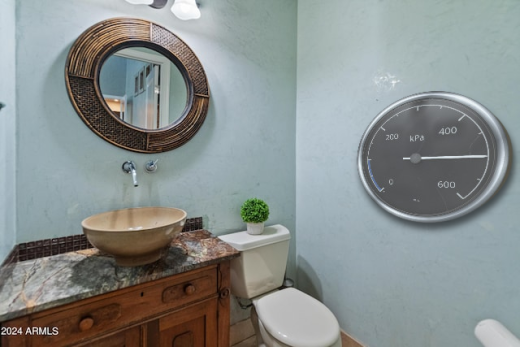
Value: 500 kPa
